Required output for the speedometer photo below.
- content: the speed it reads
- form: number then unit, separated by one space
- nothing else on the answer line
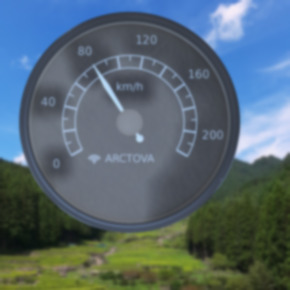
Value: 80 km/h
